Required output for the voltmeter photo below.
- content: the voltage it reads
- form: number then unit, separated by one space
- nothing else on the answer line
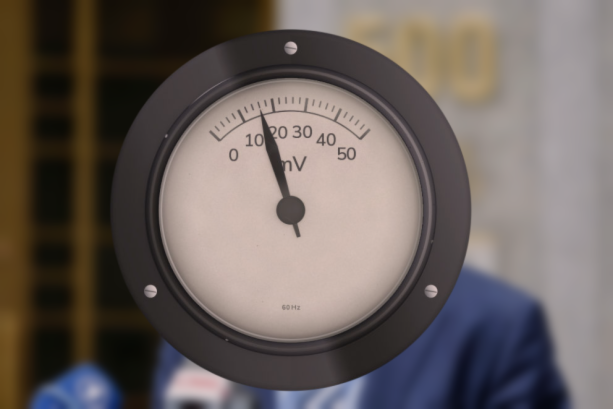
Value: 16 mV
